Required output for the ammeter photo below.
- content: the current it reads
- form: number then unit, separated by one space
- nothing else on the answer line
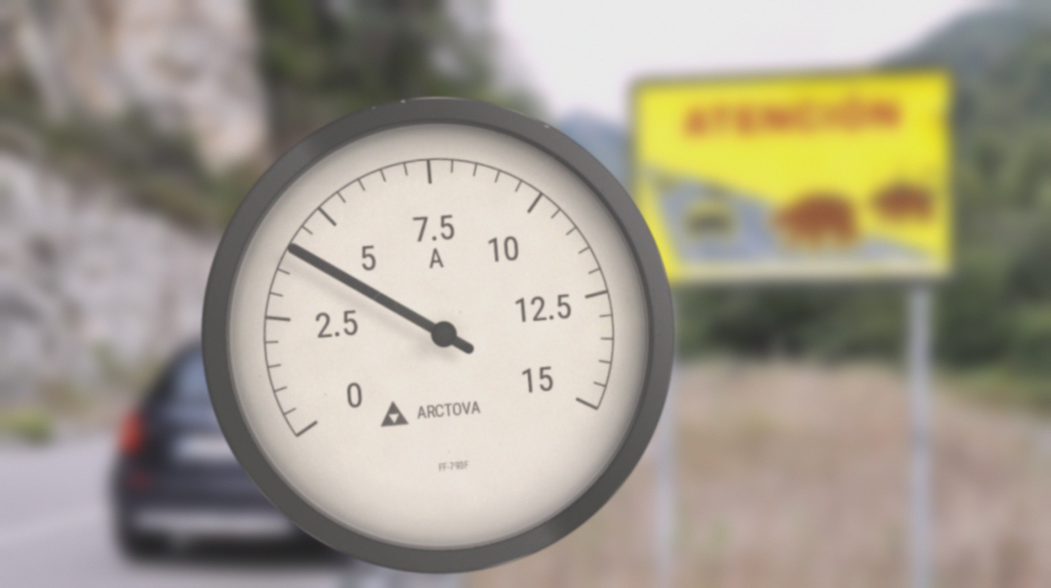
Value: 4 A
